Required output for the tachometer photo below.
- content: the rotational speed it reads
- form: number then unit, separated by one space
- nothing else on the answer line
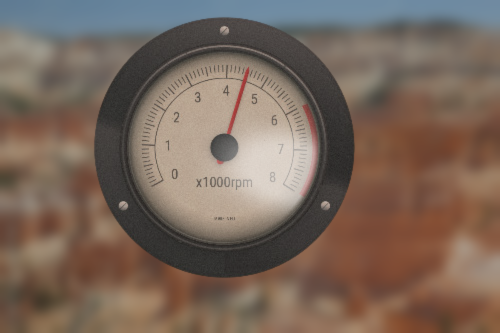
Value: 4500 rpm
